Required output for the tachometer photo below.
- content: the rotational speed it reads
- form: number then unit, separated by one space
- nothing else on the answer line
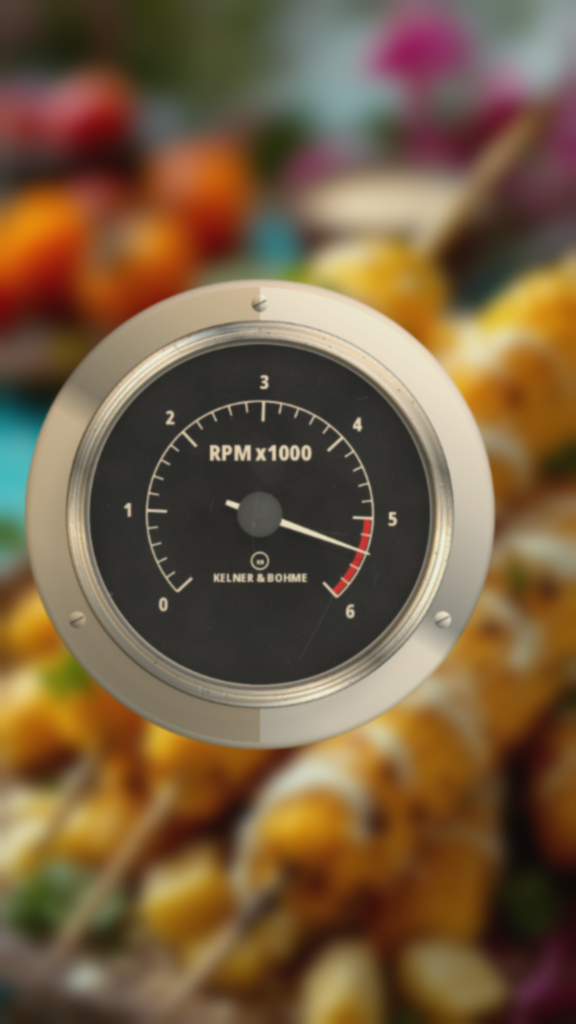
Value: 5400 rpm
